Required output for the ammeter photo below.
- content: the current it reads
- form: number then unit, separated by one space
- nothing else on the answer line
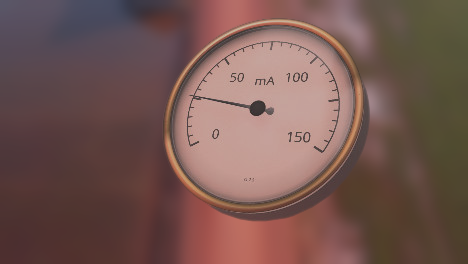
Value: 25 mA
